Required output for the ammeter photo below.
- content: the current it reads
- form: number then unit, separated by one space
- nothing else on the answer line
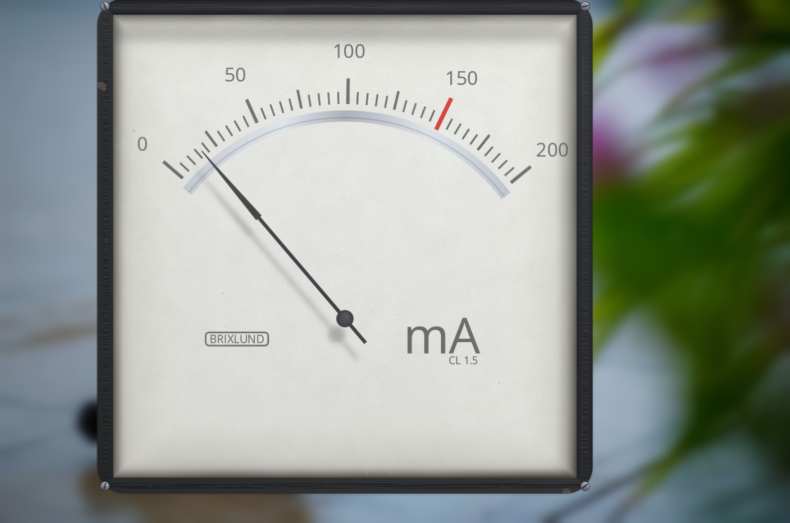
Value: 17.5 mA
